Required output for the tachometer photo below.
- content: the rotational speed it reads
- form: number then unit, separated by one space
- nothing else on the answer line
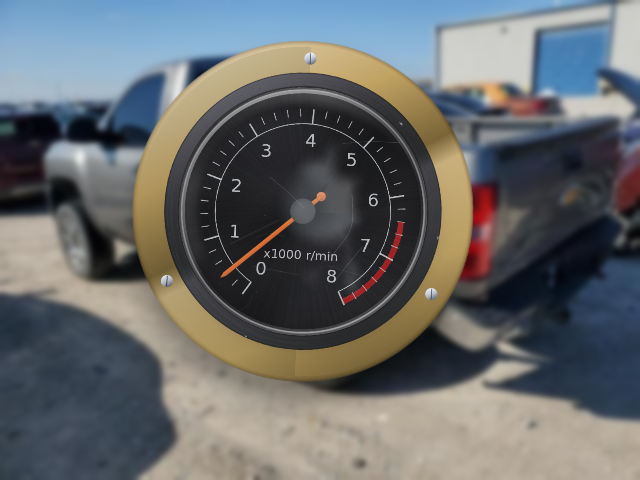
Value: 400 rpm
